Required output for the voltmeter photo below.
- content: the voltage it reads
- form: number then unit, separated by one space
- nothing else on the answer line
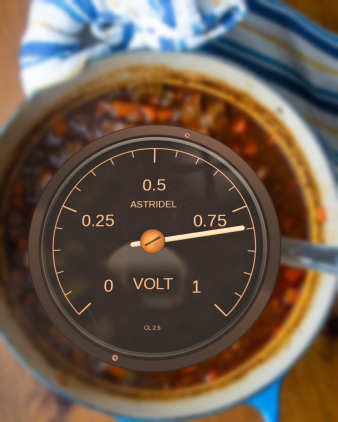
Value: 0.8 V
